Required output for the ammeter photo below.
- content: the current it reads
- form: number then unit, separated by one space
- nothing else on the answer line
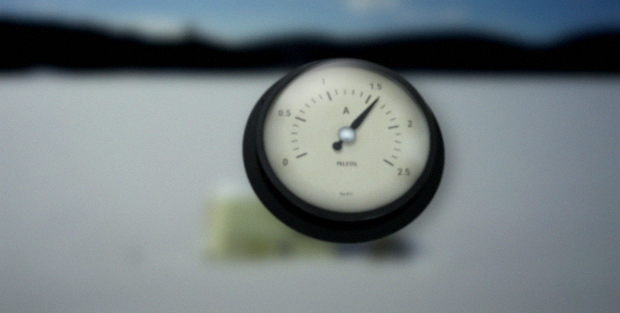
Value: 1.6 A
